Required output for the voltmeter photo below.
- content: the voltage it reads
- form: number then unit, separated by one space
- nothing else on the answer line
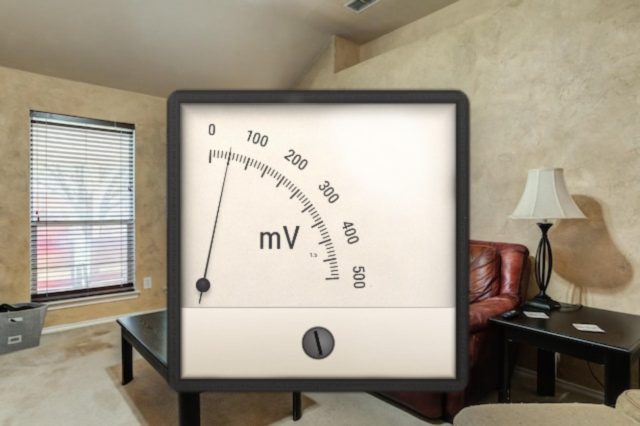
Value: 50 mV
